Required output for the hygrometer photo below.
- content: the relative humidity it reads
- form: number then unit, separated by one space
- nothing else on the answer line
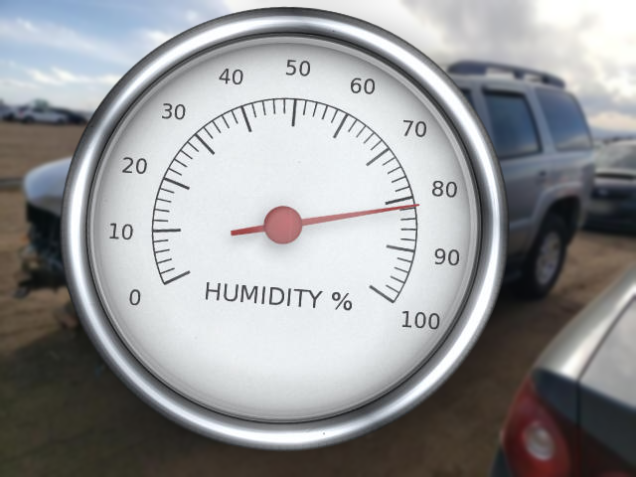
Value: 82 %
